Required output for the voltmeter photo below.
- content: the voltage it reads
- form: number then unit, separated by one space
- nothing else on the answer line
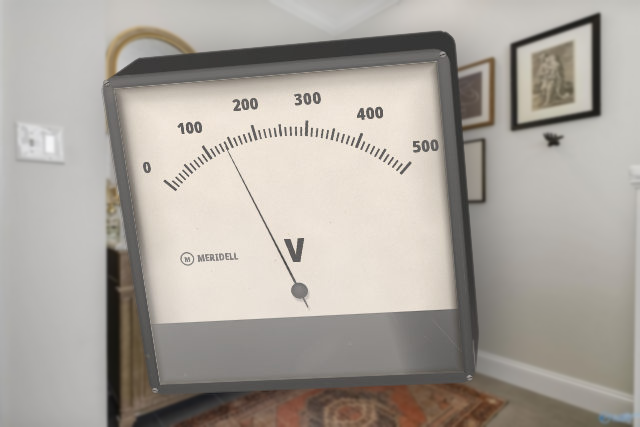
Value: 140 V
